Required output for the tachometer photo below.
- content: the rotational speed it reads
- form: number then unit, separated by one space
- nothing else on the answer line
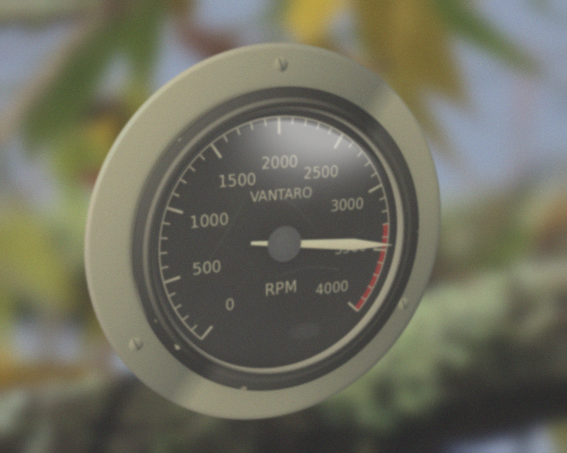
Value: 3450 rpm
